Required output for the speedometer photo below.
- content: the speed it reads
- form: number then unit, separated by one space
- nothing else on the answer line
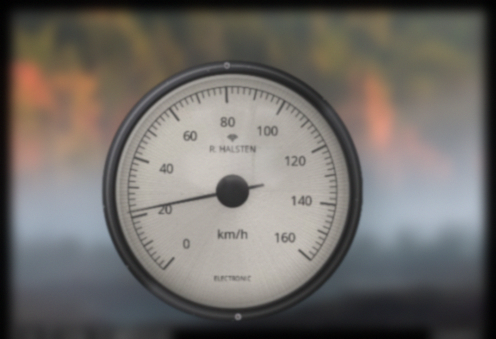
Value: 22 km/h
